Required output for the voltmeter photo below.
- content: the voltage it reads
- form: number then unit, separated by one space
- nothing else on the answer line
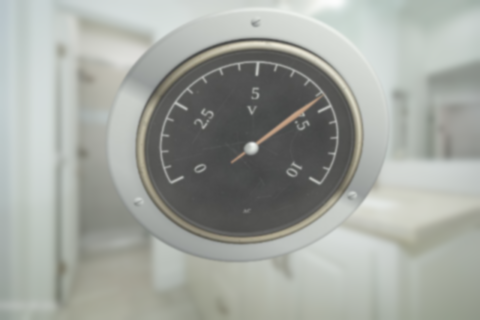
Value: 7 V
